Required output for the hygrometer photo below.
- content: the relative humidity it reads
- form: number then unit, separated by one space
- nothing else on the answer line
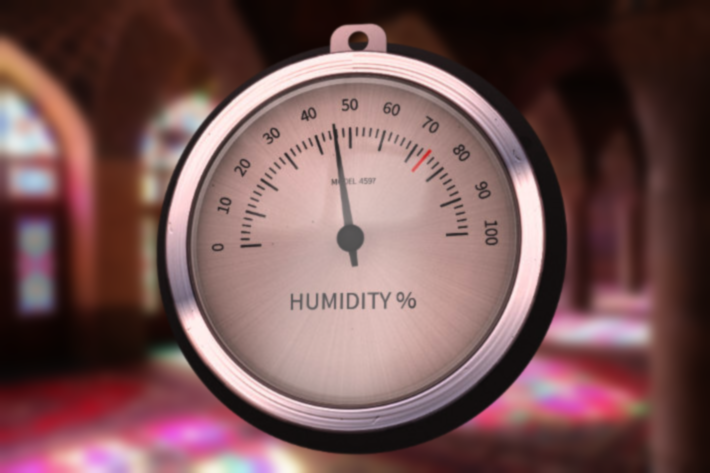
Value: 46 %
